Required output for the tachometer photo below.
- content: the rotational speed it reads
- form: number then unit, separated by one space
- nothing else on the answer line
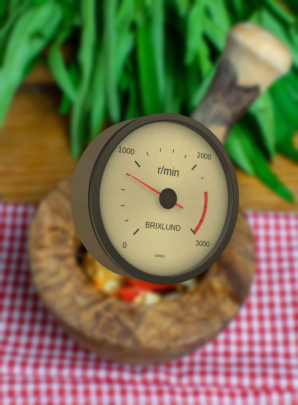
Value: 800 rpm
